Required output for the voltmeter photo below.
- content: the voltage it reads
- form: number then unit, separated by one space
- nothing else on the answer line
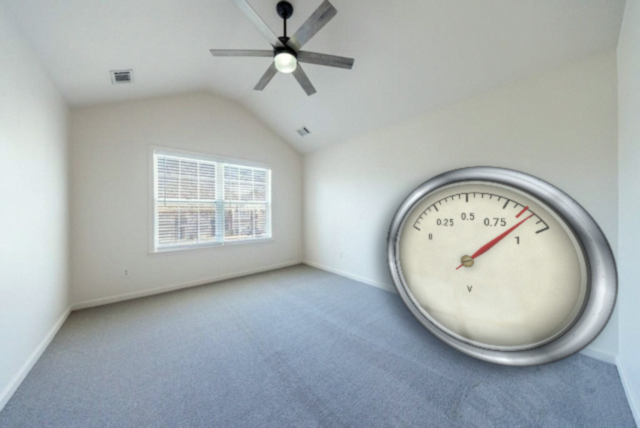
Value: 0.9 V
